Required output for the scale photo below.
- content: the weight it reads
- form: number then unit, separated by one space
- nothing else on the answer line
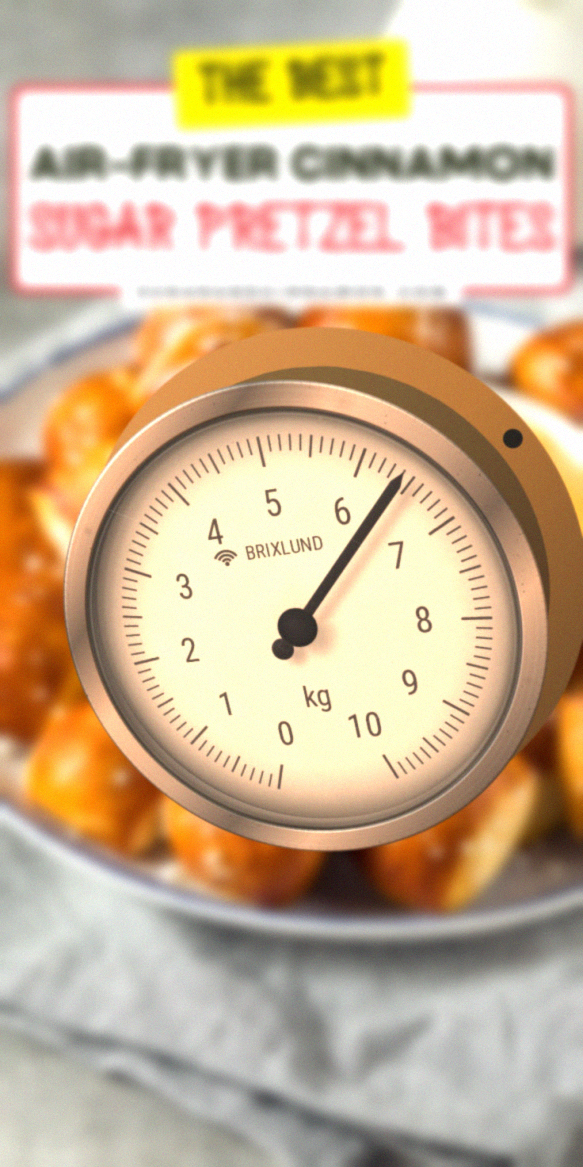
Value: 6.4 kg
